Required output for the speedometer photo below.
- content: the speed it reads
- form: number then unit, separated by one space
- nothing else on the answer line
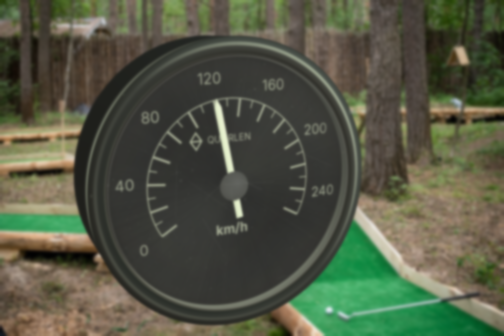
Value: 120 km/h
